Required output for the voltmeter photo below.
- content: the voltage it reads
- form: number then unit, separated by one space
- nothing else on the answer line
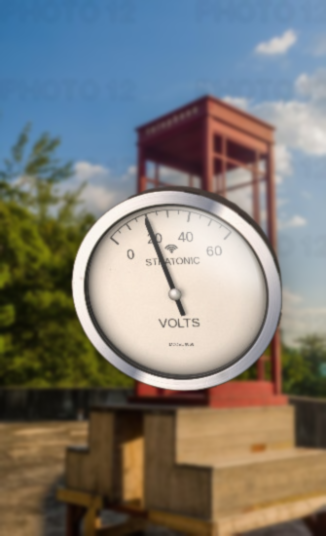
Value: 20 V
